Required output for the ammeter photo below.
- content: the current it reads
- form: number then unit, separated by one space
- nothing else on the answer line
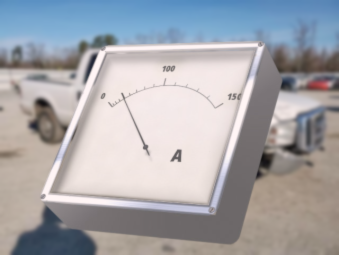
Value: 50 A
